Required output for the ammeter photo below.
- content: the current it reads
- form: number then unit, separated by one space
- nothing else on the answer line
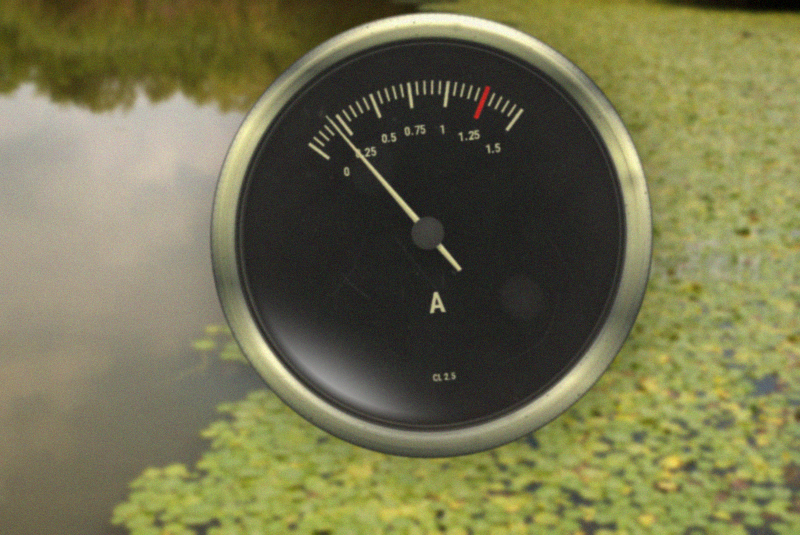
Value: 0.2 A
